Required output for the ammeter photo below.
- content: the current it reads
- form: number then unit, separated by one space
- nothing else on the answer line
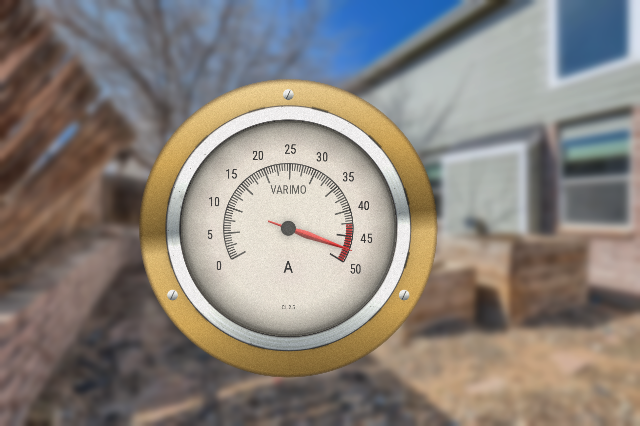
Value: 47.5 A
